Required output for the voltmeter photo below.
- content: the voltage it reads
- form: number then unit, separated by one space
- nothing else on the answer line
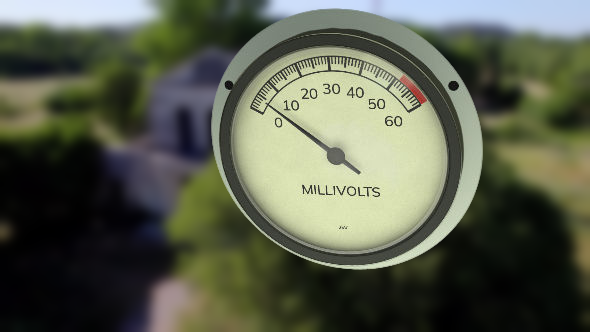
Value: 5 mV
